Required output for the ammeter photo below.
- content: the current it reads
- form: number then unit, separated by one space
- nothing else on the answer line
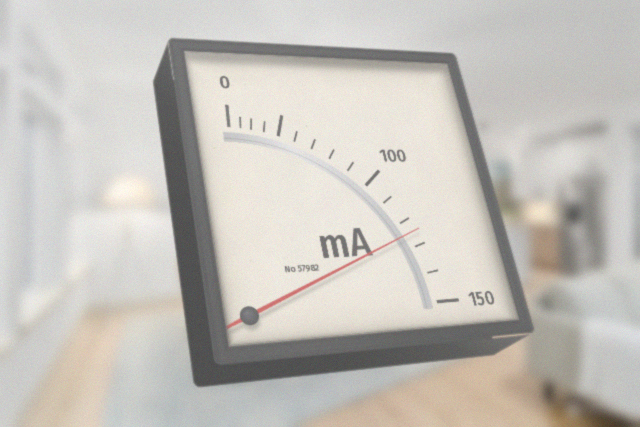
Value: 125 mA
